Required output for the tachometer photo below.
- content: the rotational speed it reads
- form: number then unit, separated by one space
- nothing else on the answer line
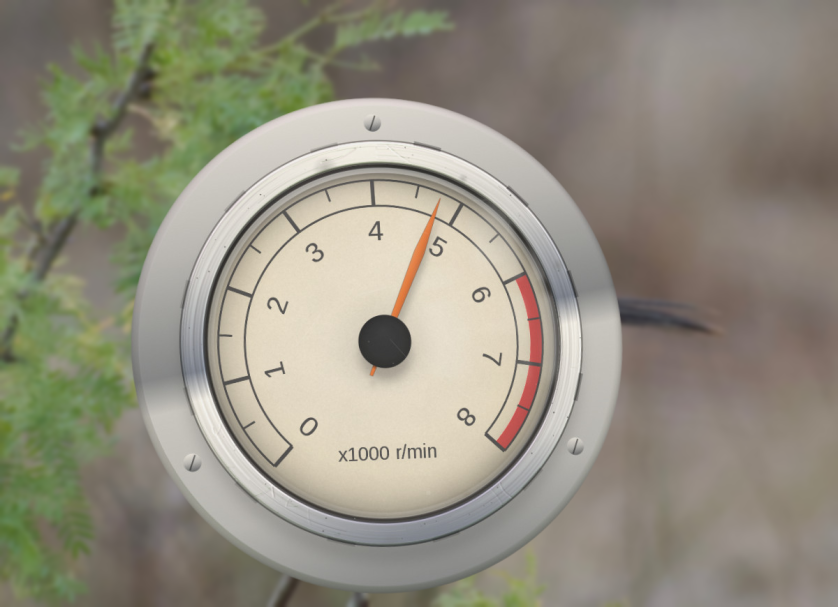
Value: 4750 rpm
